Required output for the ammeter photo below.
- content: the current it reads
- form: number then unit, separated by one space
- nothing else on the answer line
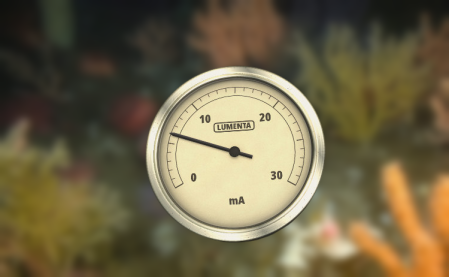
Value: 6 mA
